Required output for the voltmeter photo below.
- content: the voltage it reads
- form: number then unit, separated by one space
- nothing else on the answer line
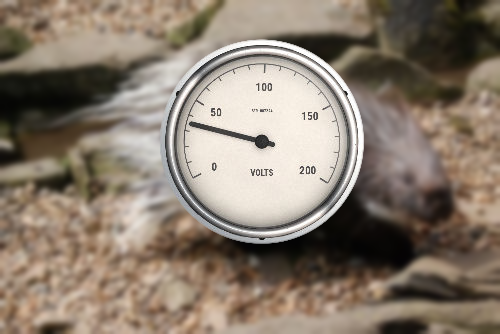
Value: 35 V
